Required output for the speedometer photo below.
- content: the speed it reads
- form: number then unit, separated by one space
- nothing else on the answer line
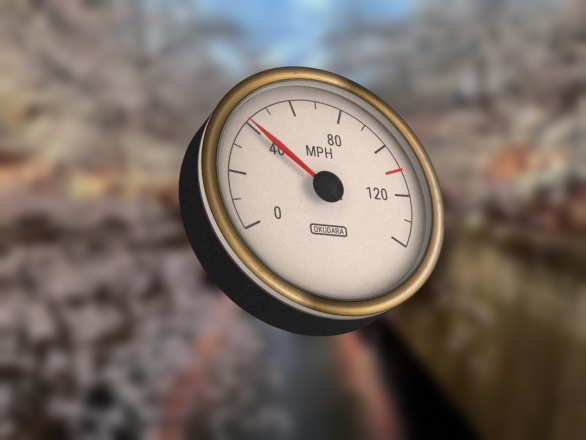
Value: 40 mph
